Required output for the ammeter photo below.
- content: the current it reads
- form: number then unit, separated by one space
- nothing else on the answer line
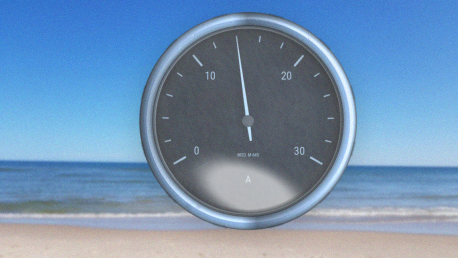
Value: 14 A
